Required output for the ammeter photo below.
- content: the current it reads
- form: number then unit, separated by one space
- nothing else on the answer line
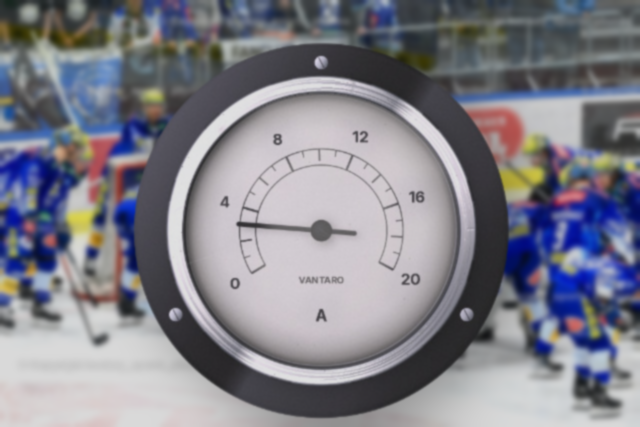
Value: 3 A
